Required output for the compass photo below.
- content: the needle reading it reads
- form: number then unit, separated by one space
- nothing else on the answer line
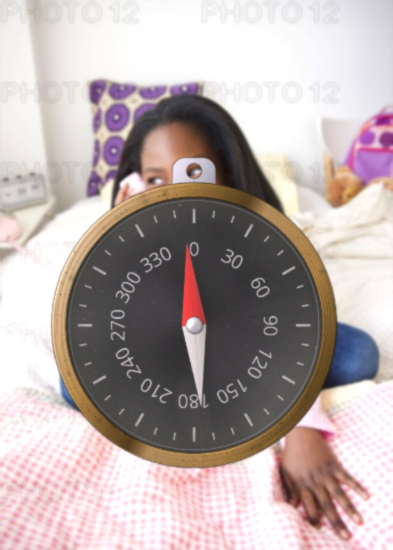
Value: 355 °
